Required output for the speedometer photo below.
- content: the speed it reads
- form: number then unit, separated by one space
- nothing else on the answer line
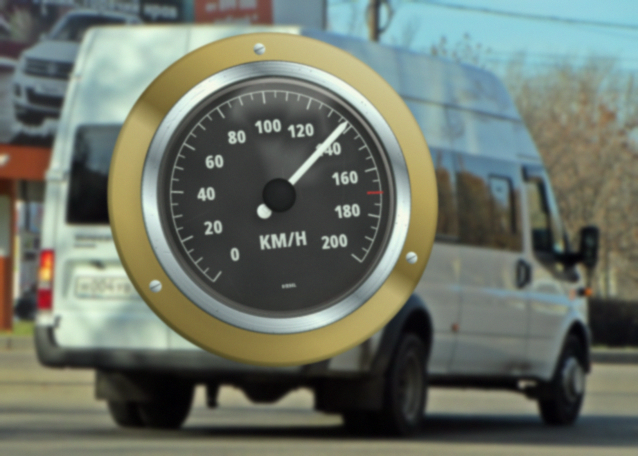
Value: 137.5 km/h
